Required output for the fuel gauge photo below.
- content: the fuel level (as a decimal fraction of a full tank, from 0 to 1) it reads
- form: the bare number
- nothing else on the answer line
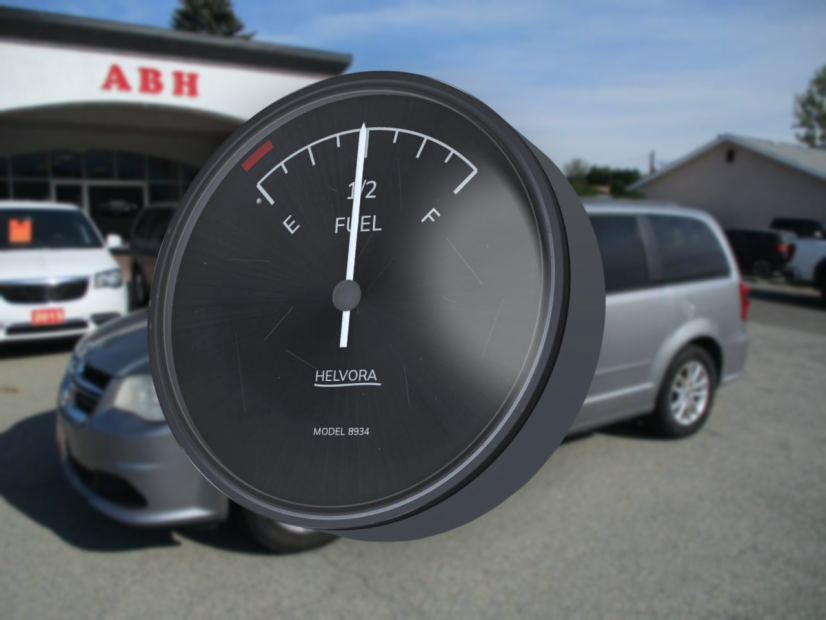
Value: 0.5
